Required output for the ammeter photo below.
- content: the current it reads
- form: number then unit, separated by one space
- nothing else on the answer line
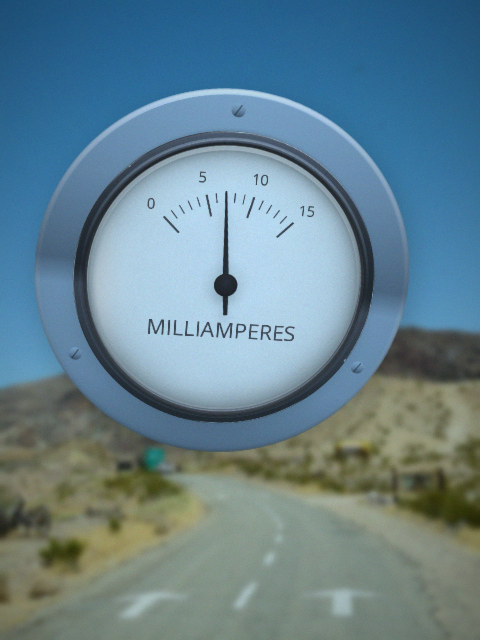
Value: 7 mA
